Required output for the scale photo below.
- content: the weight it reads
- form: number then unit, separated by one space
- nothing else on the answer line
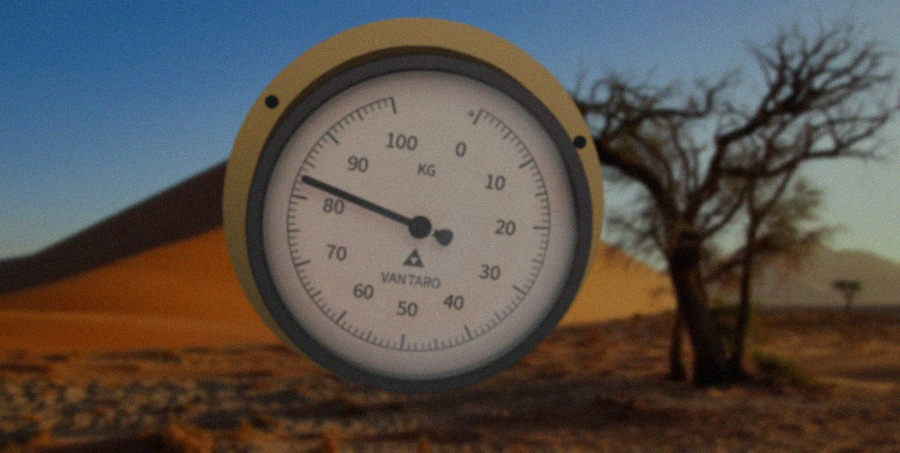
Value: 83 kg
